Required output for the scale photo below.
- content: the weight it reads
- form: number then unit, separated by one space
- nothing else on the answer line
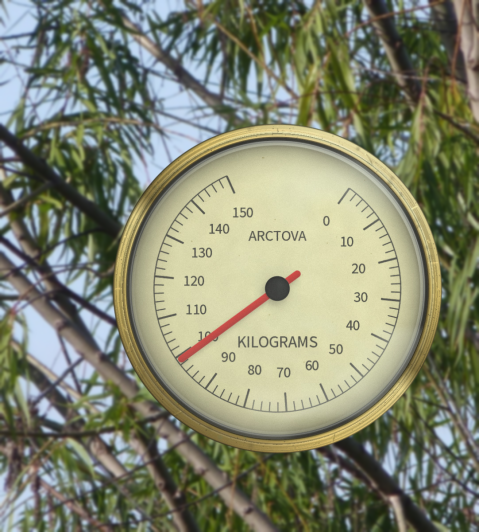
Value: 99 kg
